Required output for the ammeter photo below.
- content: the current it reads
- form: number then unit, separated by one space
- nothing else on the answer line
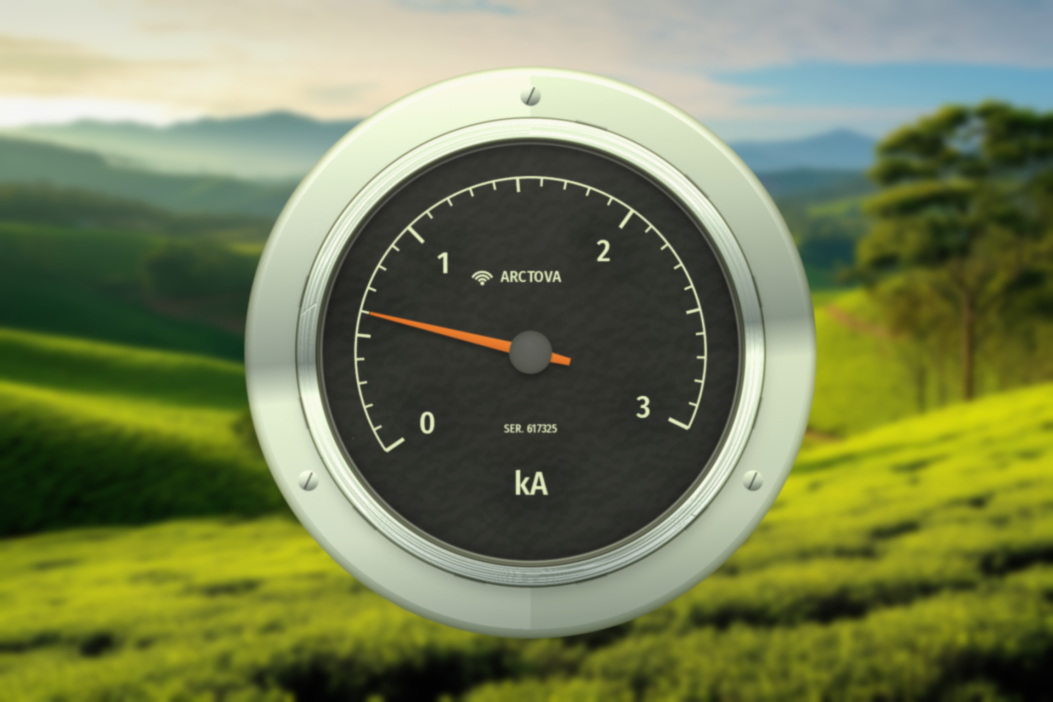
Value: 0.6 kA
